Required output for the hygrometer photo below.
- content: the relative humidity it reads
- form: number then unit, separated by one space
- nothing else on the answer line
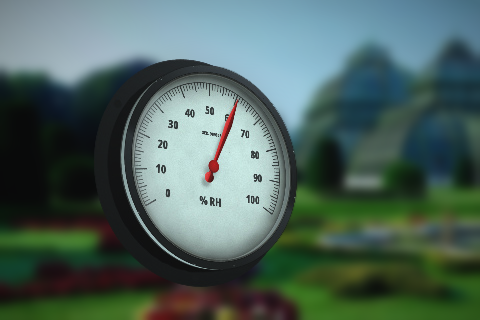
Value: 60 %
